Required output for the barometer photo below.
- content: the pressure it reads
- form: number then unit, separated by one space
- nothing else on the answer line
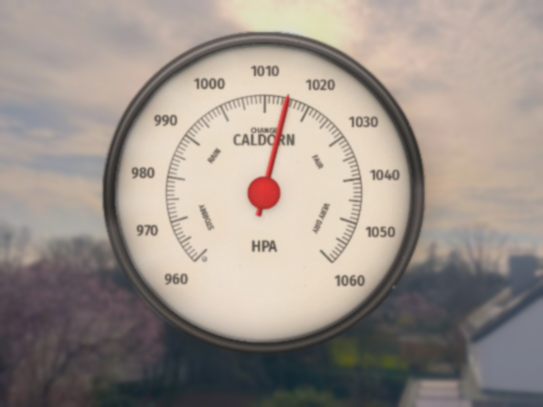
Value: 1015 hPa
